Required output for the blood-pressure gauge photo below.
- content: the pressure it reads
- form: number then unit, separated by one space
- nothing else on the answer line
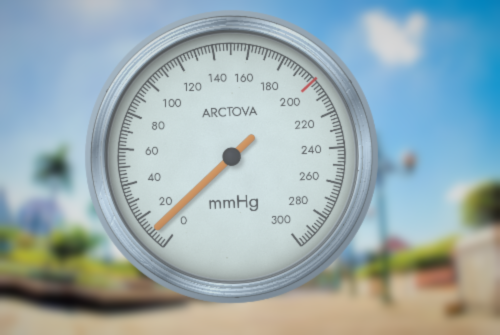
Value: 10 mmHg
